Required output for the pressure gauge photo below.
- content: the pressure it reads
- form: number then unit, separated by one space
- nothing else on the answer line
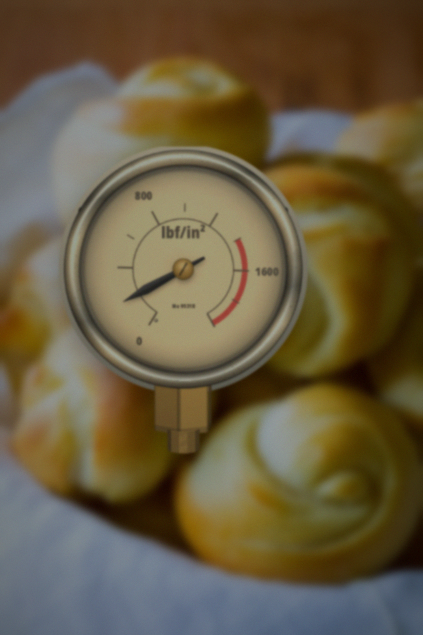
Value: 200 psi
